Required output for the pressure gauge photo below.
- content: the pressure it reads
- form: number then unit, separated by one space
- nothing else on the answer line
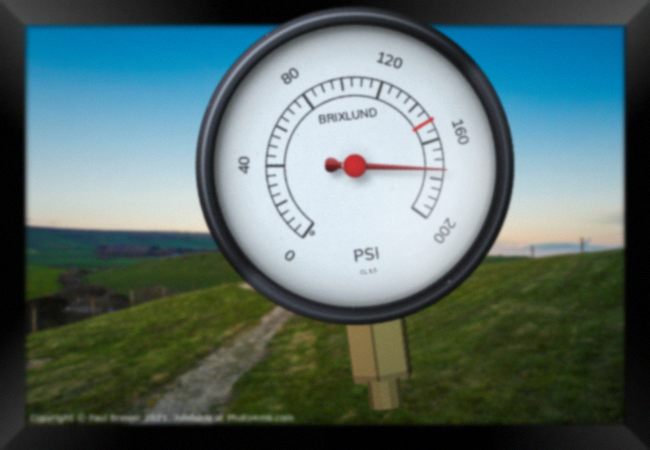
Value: 175 psi
